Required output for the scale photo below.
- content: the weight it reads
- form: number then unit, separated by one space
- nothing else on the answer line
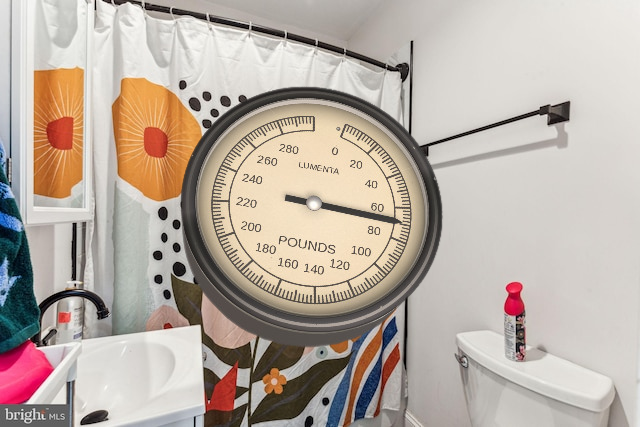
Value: 70 lb
